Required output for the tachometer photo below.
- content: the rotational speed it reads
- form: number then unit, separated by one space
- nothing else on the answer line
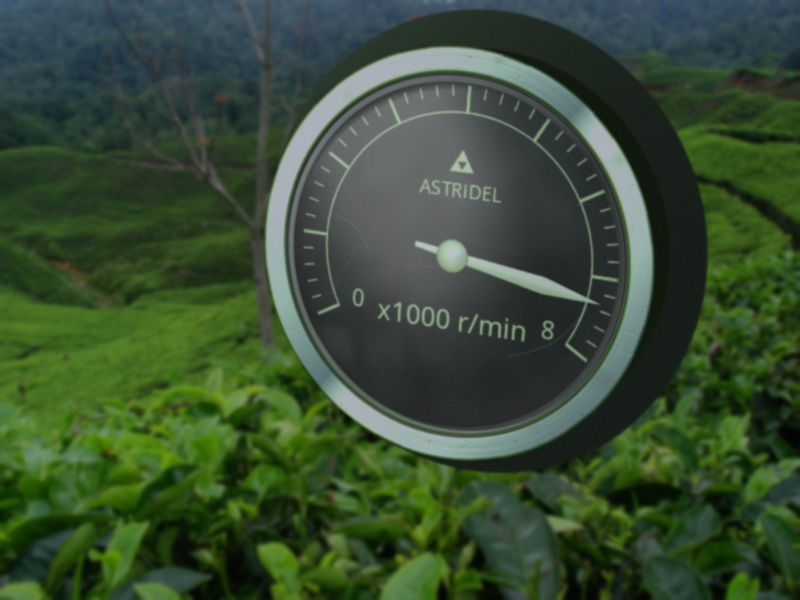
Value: 7300 rpm
